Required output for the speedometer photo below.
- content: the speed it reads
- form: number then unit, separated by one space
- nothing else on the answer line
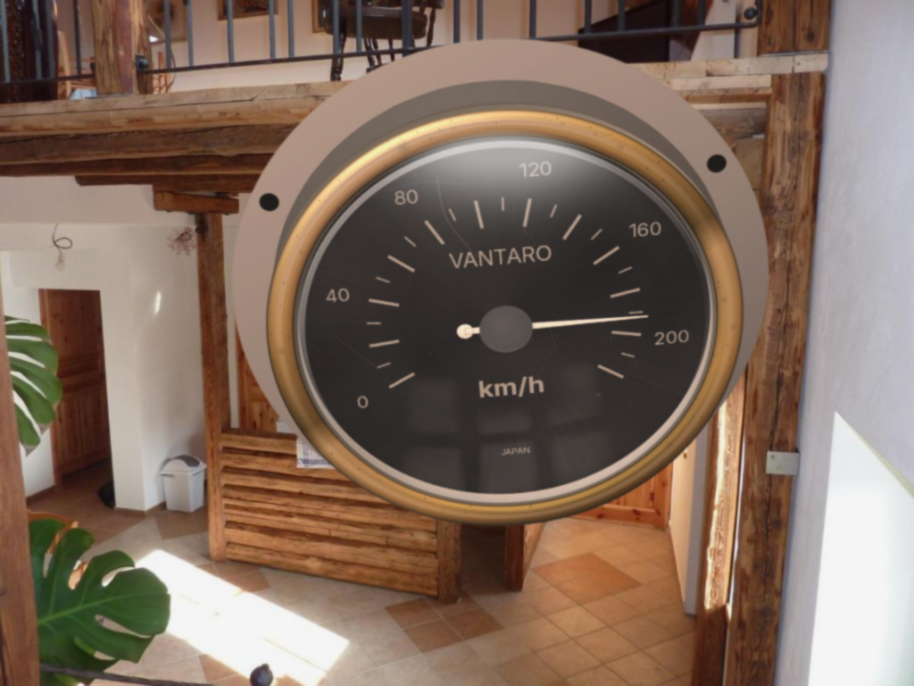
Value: 190 km/h
